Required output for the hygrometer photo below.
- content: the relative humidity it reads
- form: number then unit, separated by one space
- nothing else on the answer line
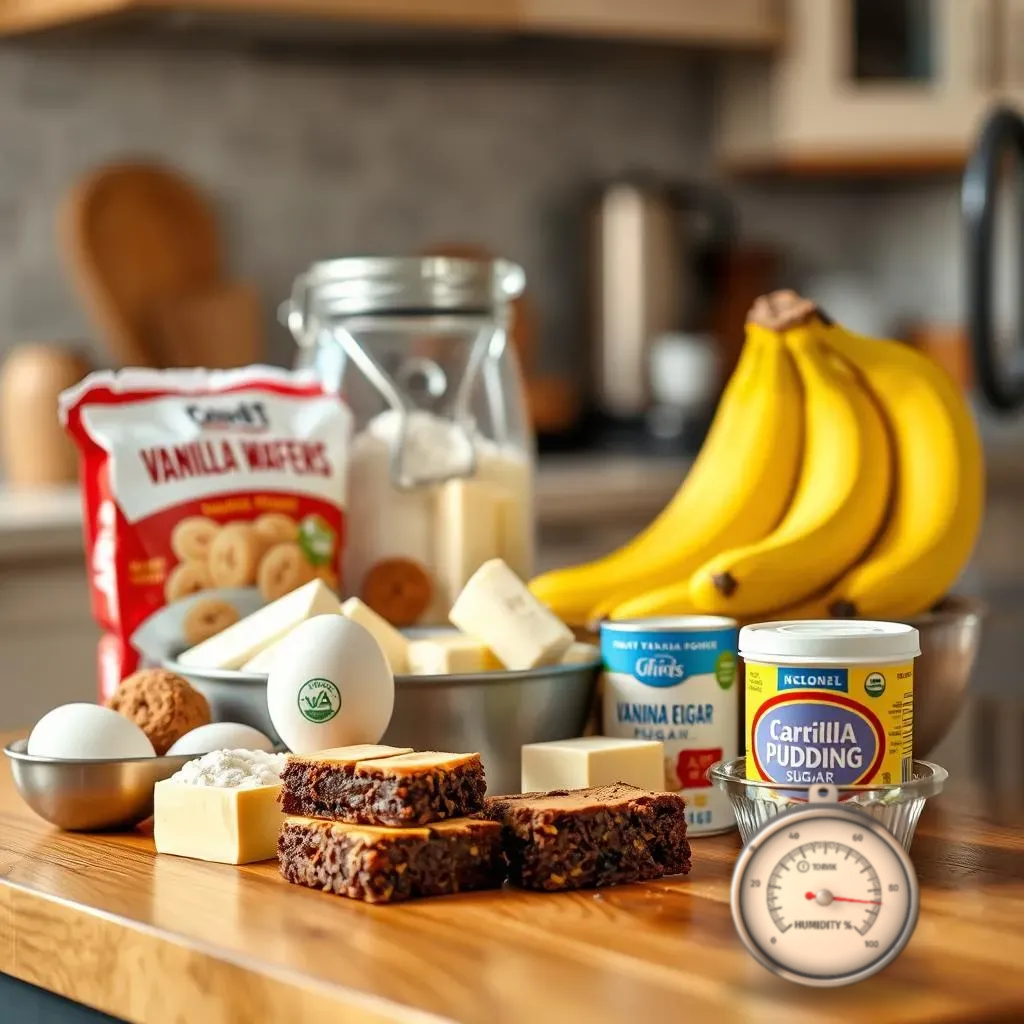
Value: 85 %
